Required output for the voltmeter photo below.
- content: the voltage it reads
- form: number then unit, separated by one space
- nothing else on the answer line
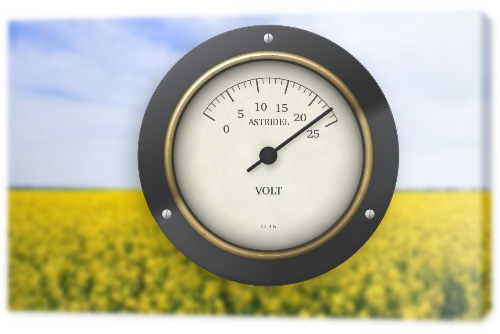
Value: 23 V
